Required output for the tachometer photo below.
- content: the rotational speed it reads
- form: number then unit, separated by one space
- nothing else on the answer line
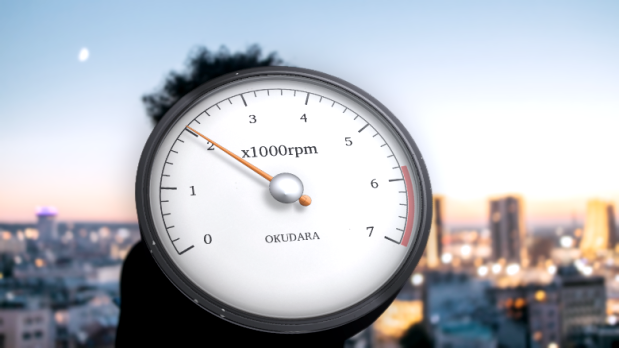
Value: 2000 rpm
